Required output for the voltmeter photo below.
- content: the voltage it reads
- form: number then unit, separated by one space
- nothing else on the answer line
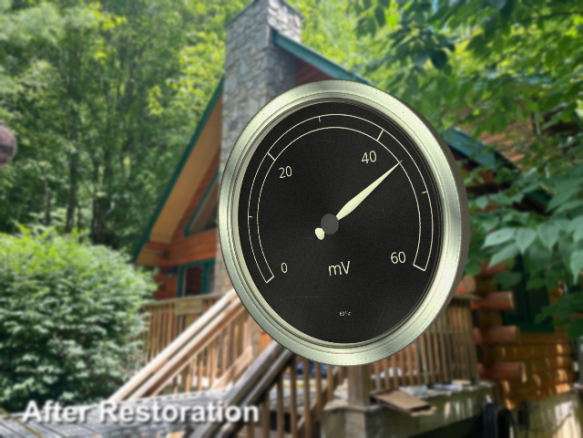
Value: 45 mV
